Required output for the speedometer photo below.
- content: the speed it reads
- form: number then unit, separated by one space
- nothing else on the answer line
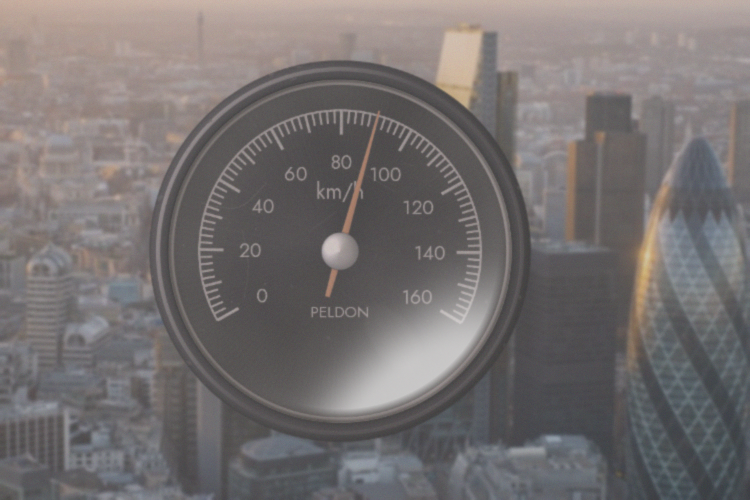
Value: 90 km/h
